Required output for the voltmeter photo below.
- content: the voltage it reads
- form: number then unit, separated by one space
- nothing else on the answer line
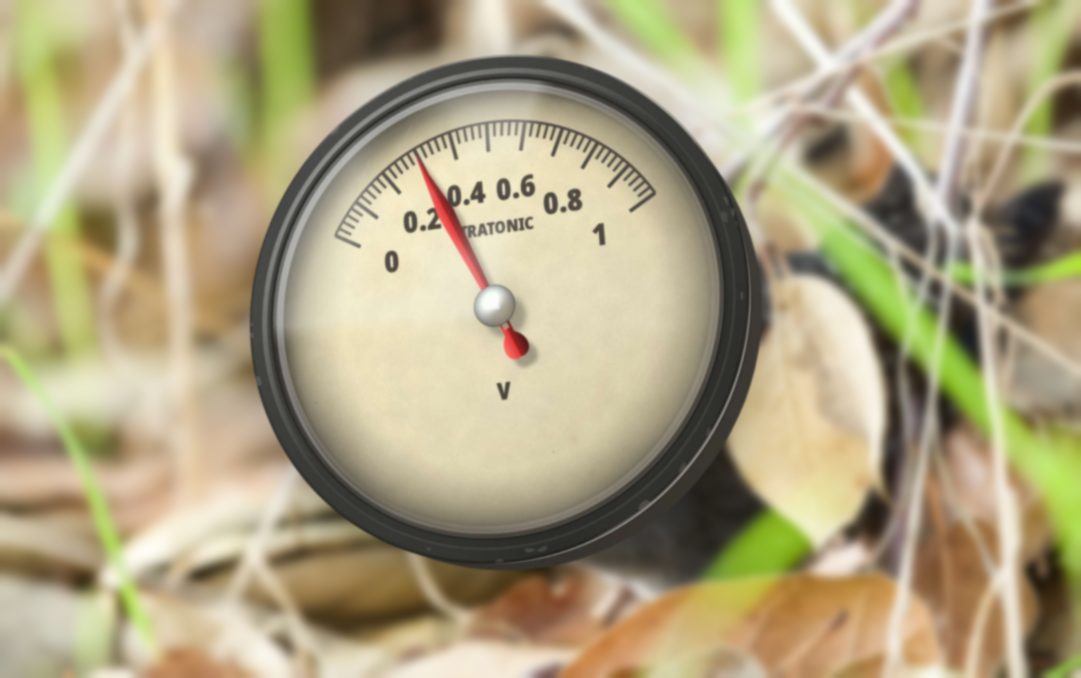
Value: 0.3 V
